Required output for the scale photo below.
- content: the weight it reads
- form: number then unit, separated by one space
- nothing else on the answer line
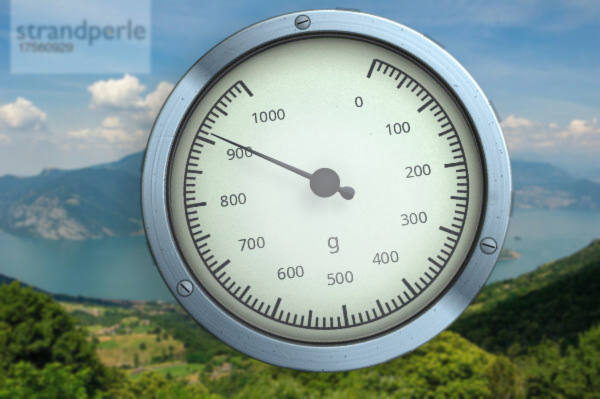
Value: 910 g
